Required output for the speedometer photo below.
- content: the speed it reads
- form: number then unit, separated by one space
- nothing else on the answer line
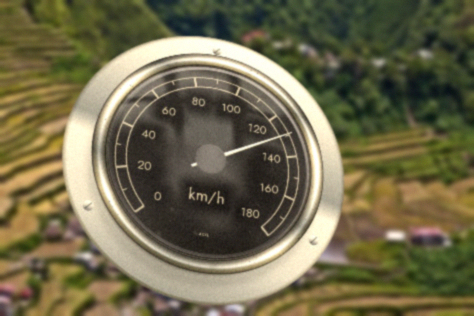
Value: 130 km/h
